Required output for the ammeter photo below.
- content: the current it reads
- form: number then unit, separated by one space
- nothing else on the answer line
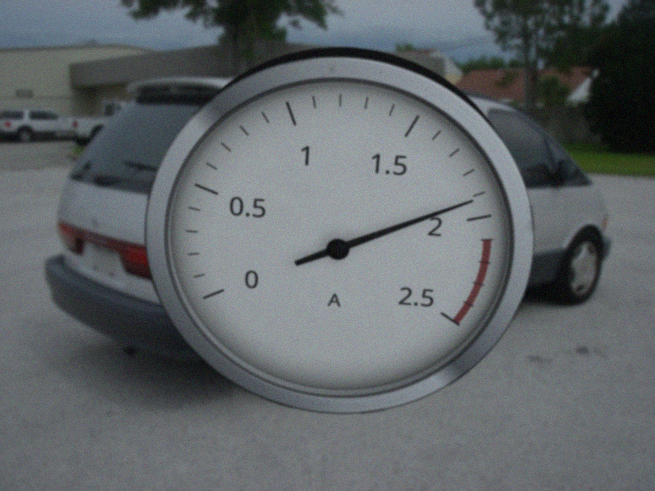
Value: 1.9 A
